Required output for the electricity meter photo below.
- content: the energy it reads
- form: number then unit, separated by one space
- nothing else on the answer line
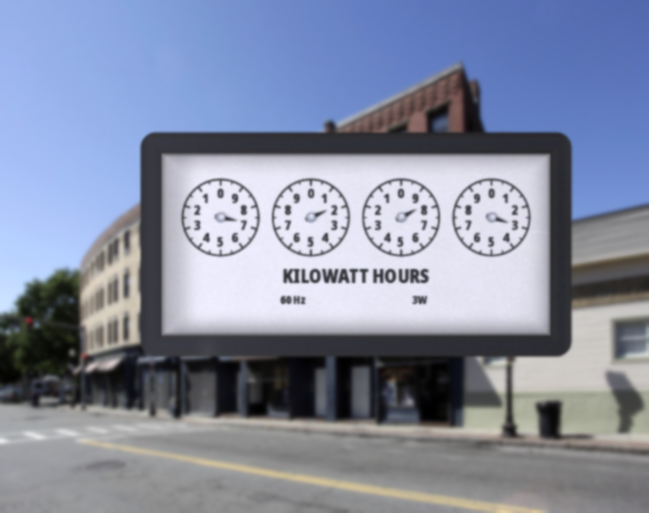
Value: 7183 kWh
